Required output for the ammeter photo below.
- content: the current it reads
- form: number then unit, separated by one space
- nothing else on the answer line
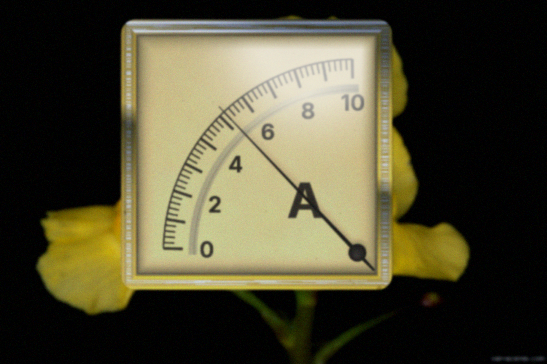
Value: 5.2 A
